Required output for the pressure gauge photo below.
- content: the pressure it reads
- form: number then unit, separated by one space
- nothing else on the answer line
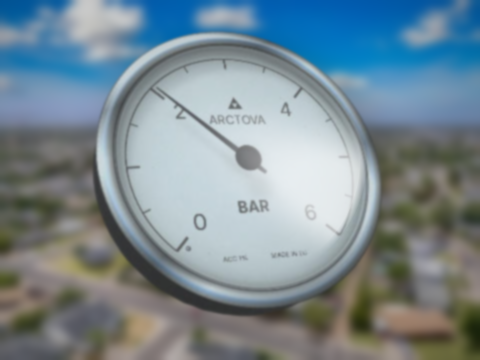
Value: 2 bar
